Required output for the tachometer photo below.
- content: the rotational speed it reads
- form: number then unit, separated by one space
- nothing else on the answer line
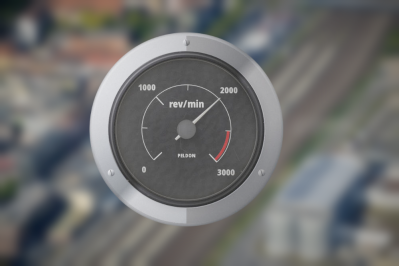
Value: 2000 rpm
